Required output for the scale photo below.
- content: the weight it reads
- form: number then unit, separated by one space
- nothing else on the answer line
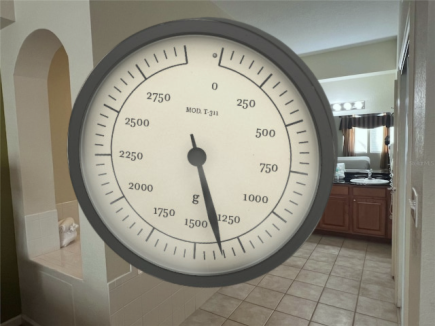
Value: 1350 g
